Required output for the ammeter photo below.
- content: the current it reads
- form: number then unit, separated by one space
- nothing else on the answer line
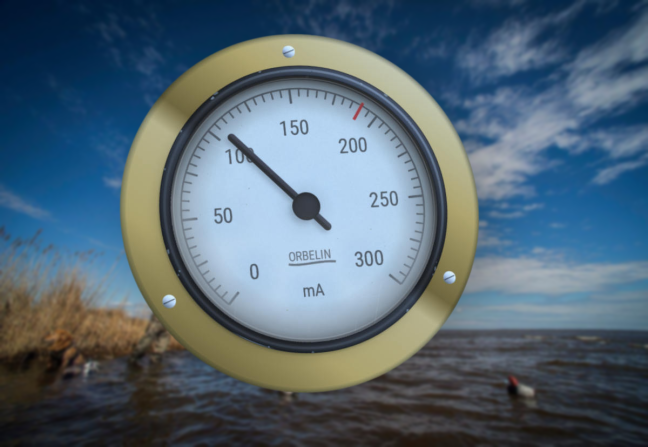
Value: 105 mA
